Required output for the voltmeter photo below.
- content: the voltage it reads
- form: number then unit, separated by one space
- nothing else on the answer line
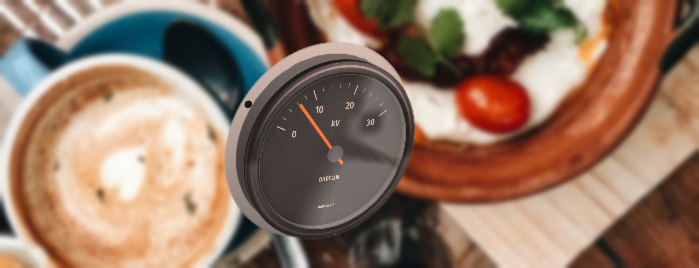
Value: 6 kV
